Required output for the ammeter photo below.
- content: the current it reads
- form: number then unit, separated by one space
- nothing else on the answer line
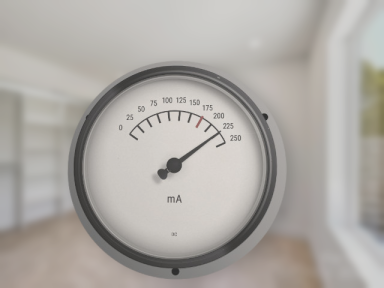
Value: 225 mA
